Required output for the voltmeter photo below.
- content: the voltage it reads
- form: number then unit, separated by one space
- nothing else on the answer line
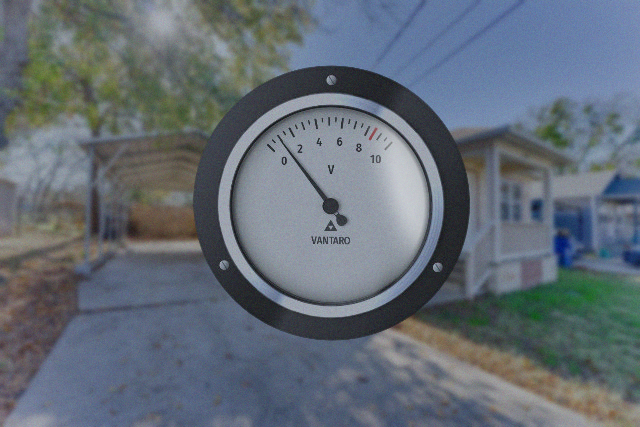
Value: 1 V
